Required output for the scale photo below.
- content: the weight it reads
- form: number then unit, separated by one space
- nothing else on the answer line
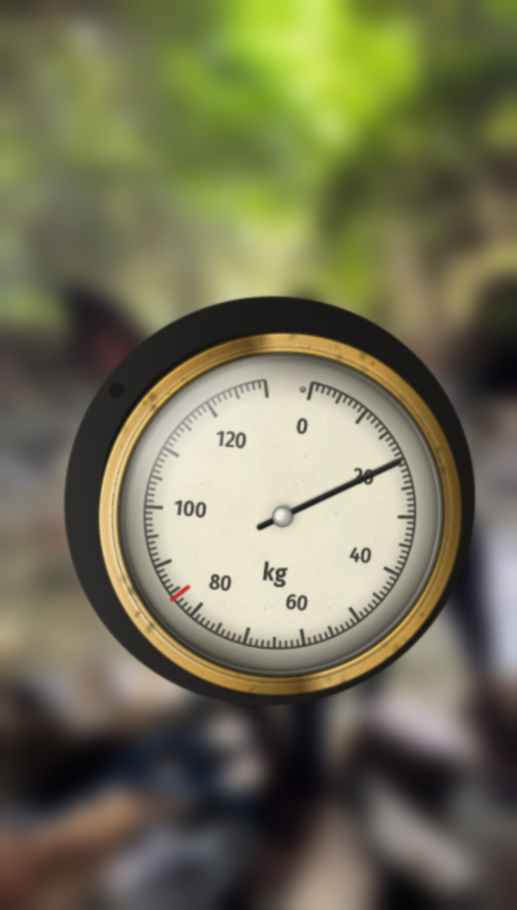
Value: 20 kg
